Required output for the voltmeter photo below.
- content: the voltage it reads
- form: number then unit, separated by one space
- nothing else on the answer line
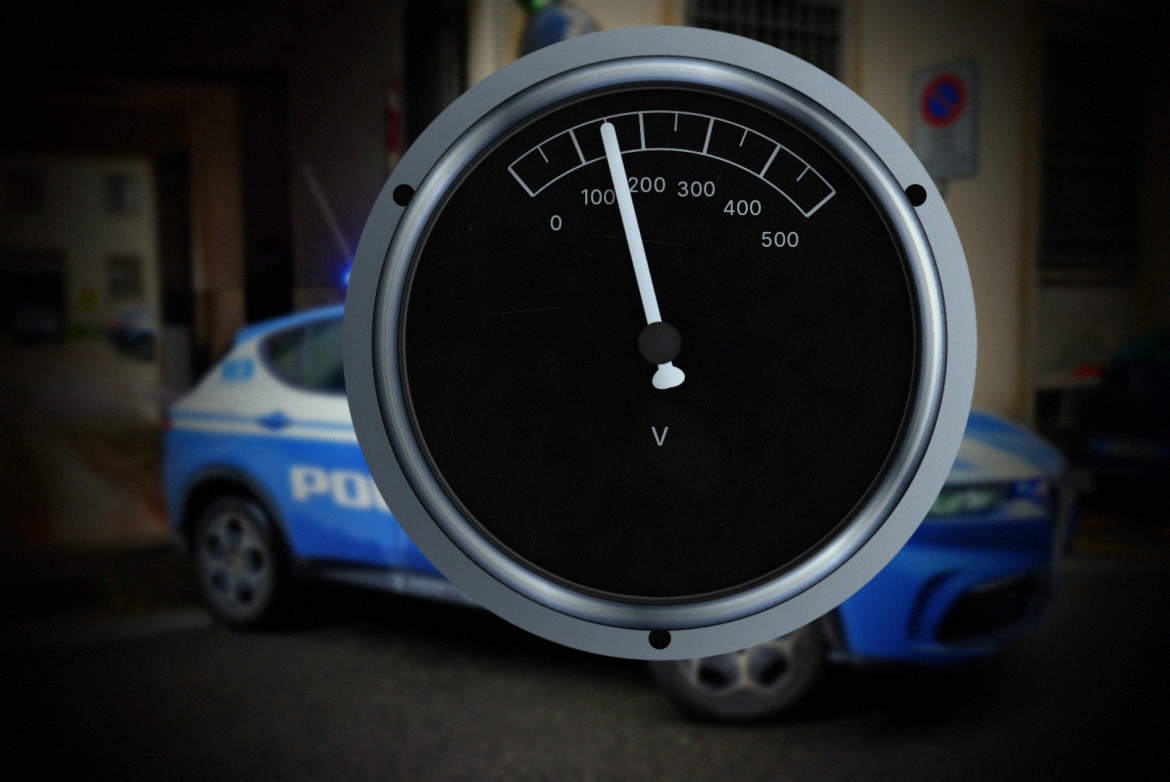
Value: 150 V
